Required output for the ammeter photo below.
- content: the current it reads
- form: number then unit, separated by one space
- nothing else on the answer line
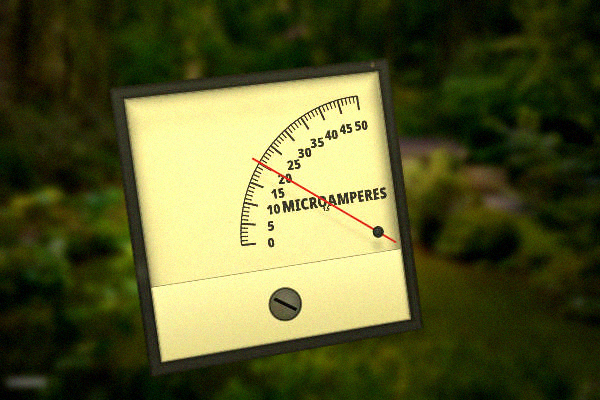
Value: 20 µA
